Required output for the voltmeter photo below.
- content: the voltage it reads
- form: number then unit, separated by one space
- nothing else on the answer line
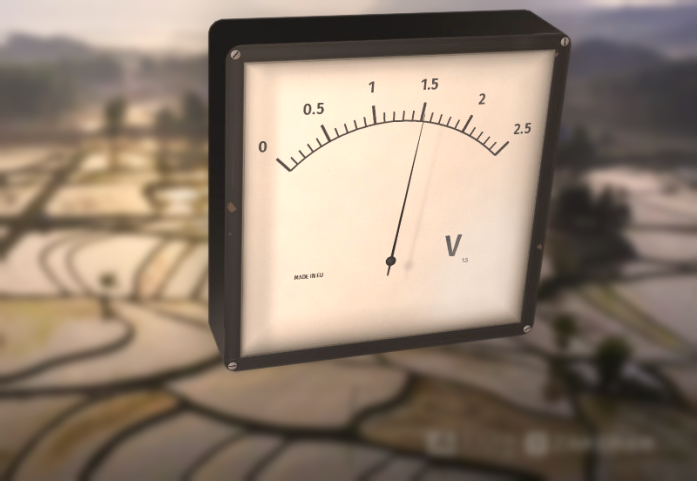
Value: 1.5 V
